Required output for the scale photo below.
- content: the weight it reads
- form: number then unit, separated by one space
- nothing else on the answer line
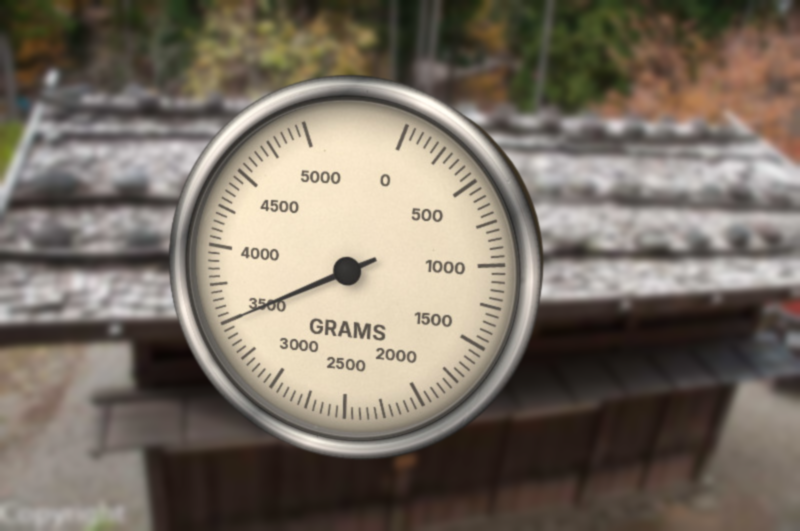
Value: 3500 g
